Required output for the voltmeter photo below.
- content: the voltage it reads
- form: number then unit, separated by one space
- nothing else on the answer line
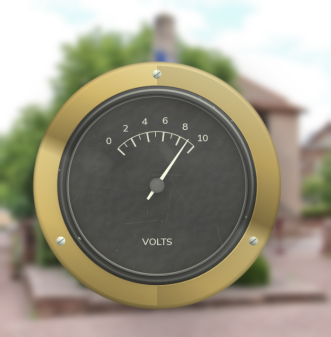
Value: 9 V
